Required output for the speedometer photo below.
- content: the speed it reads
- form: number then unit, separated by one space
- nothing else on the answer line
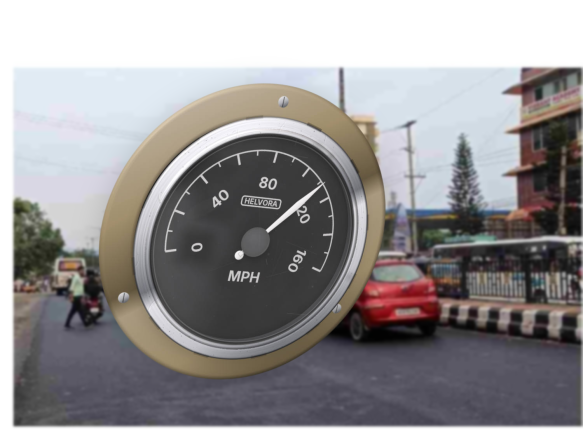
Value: 110 mph
